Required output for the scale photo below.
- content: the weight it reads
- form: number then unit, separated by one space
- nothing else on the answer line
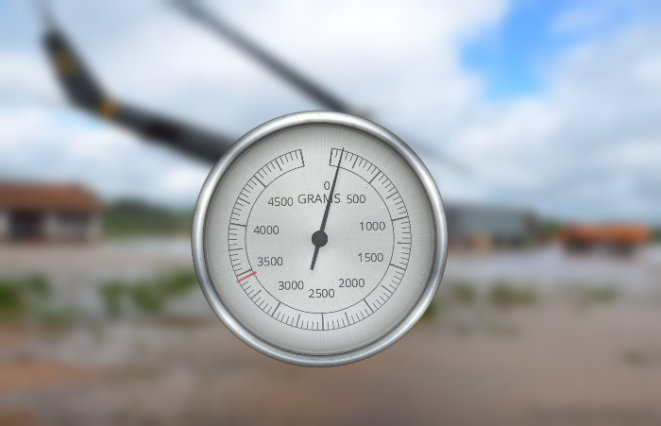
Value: 100 g
